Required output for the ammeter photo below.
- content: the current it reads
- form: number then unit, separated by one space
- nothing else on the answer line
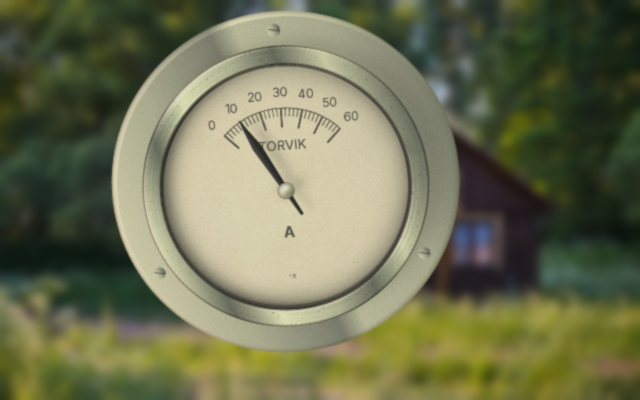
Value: 10 A
